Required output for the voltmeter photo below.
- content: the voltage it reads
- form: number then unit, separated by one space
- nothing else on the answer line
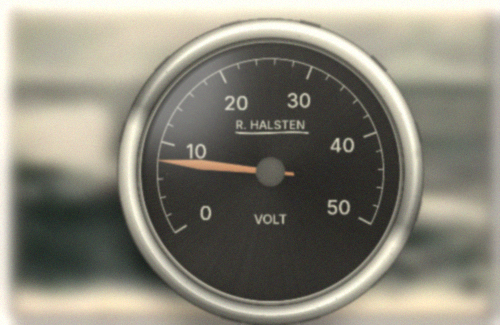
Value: 8 V
